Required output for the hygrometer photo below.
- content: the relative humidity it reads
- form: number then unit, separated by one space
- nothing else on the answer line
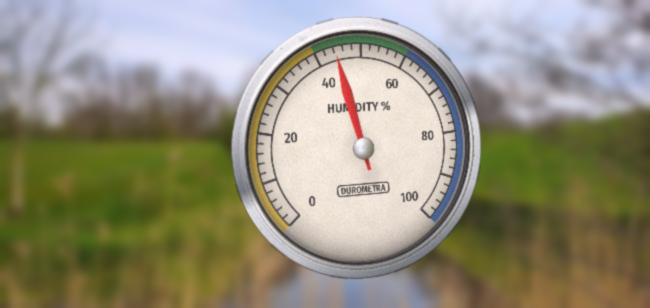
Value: 44 %
